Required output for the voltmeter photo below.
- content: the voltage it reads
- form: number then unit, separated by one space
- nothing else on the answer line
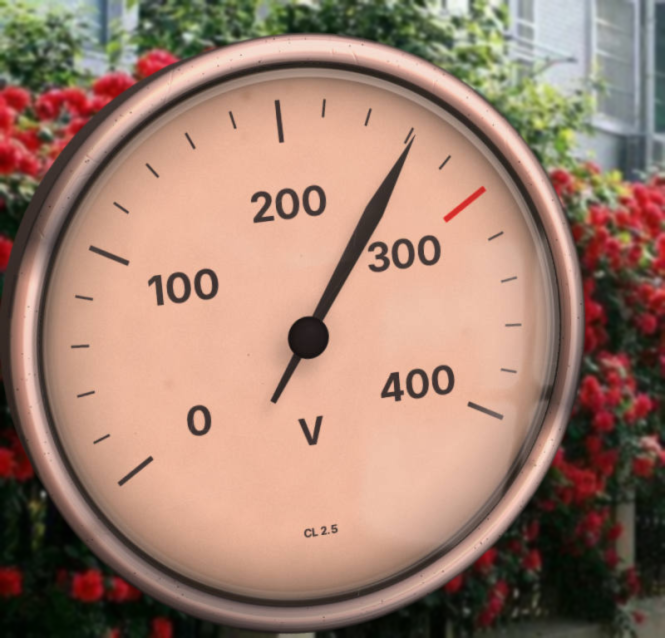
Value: 260 V
